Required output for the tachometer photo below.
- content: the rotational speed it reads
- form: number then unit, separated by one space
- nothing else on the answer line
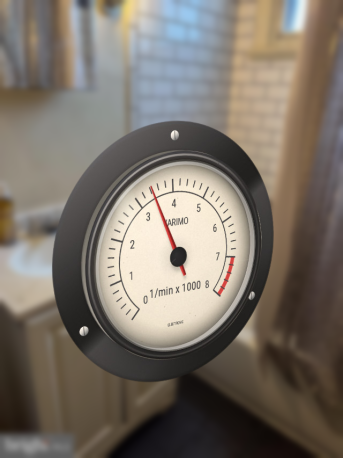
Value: 3400 rpm
